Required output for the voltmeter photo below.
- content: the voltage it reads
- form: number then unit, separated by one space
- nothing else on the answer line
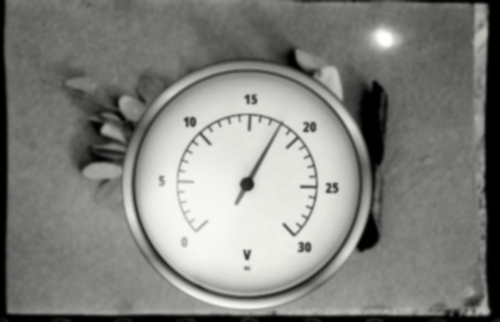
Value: 18 V
